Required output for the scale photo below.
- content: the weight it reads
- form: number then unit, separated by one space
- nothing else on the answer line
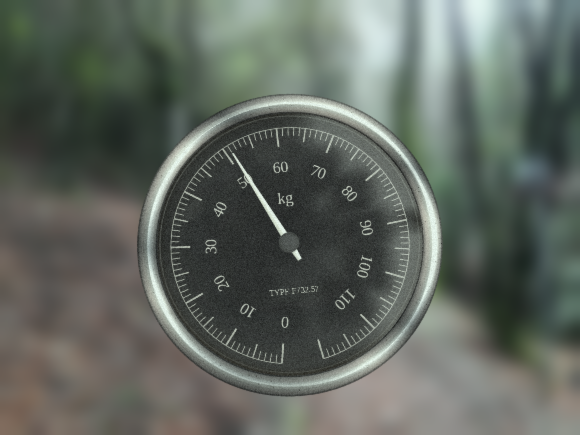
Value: 51 kg
